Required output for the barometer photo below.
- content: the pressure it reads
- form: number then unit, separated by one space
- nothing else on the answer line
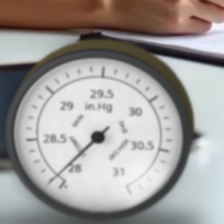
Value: 28.1 inHg
